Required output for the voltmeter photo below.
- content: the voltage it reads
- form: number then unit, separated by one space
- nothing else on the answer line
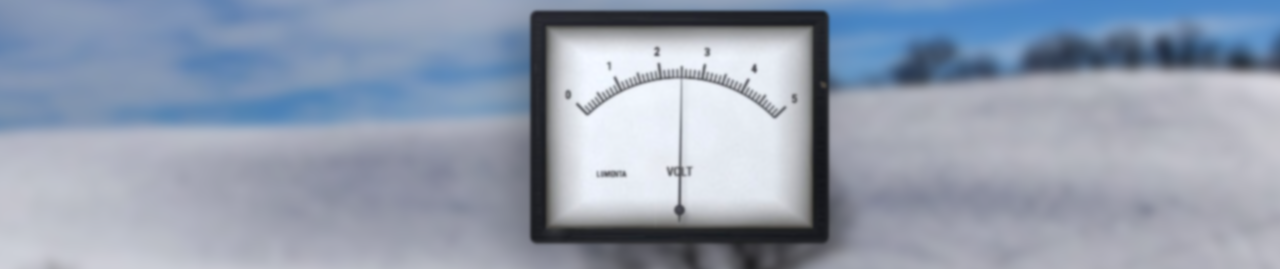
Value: 2.5 V
